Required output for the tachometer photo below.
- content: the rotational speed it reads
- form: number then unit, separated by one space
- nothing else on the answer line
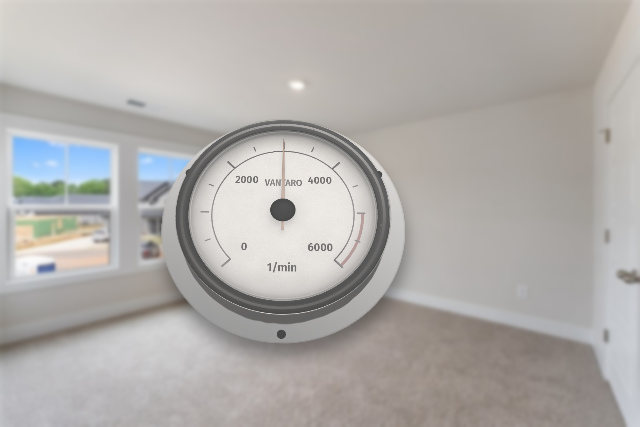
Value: 3000 rpm
